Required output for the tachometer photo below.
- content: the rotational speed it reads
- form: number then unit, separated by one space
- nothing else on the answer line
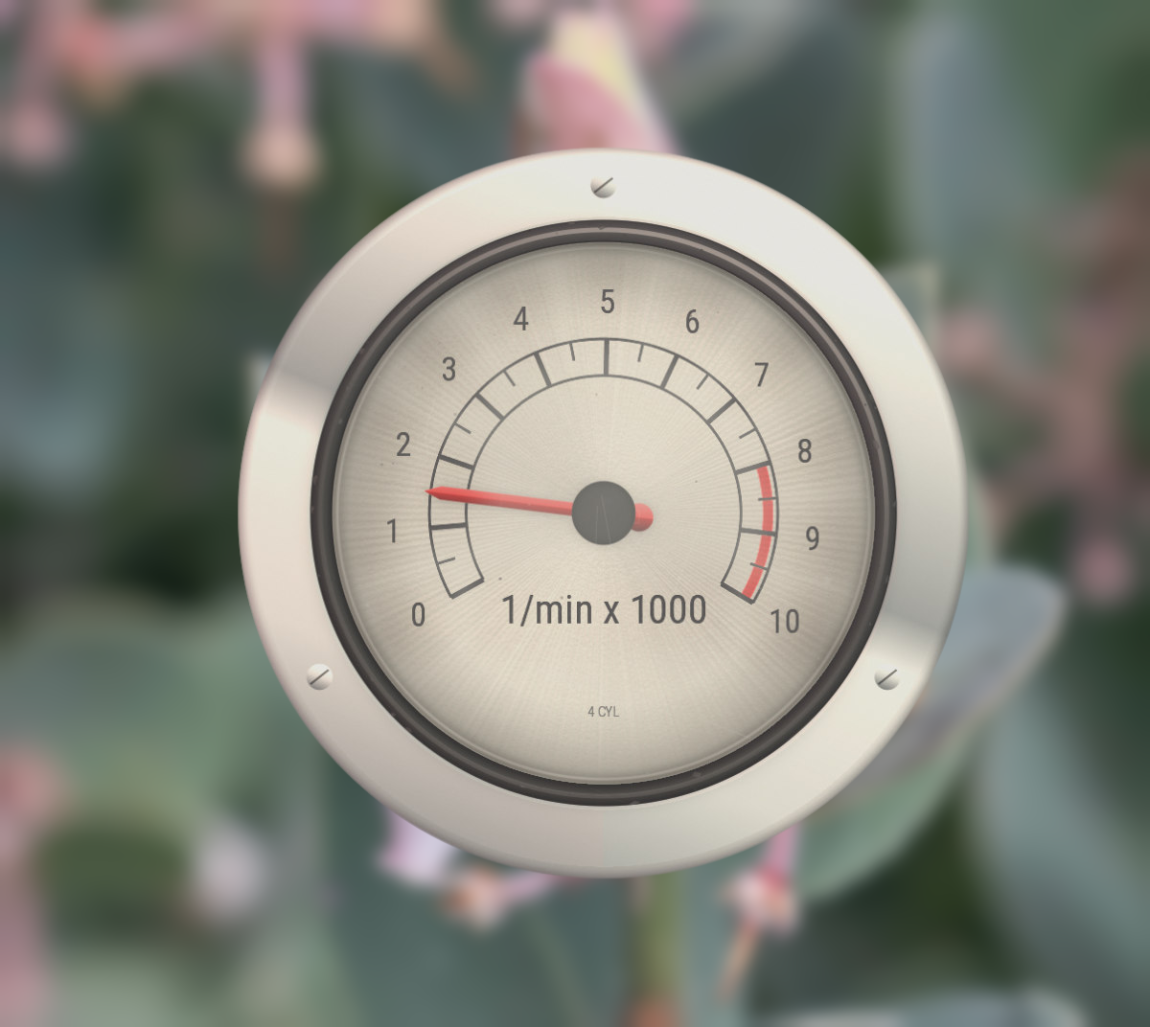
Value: 1500 rpm
